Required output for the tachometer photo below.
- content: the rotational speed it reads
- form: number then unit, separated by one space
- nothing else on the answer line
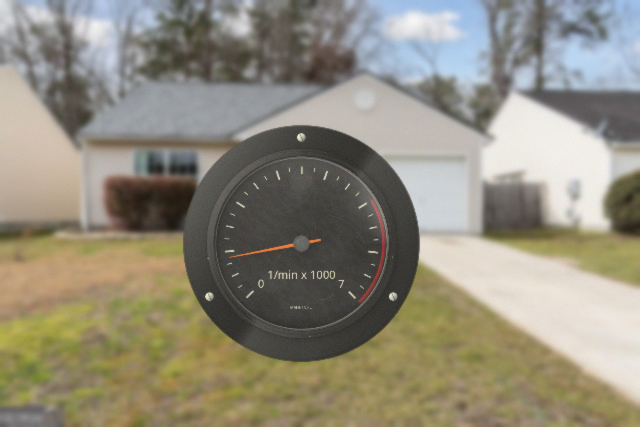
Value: 875 rpm
